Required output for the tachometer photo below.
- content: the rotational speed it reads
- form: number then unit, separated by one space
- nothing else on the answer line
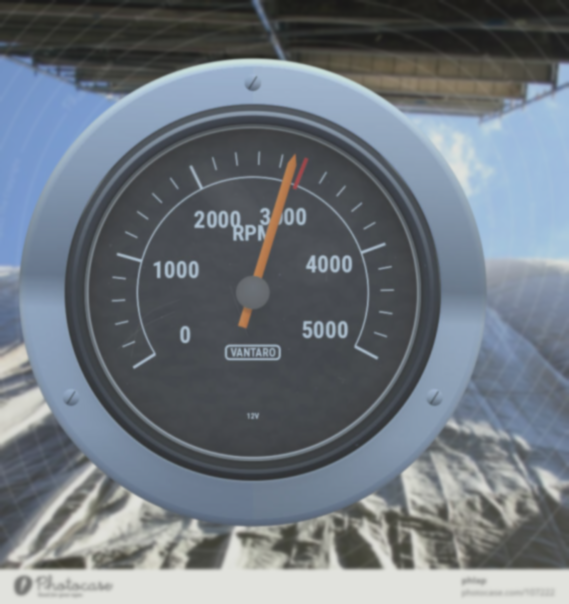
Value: 2900 rpm
